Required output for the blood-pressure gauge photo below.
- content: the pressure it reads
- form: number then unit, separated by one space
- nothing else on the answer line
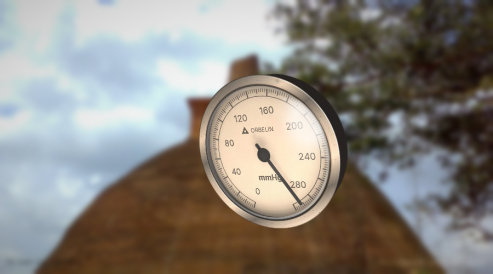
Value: 290 mmHg
